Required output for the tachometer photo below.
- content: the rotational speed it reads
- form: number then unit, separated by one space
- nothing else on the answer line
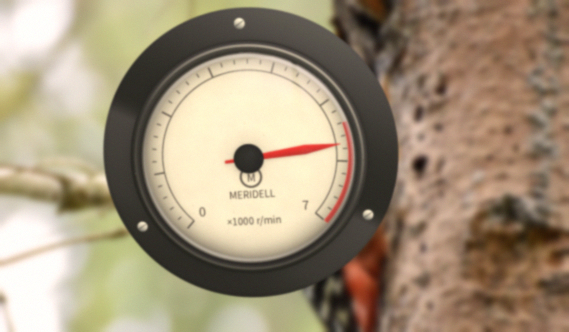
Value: 5700 rpm
